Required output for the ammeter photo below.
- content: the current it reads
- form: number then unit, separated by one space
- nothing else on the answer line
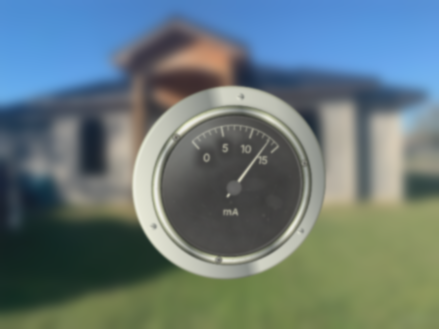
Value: 13 mA
